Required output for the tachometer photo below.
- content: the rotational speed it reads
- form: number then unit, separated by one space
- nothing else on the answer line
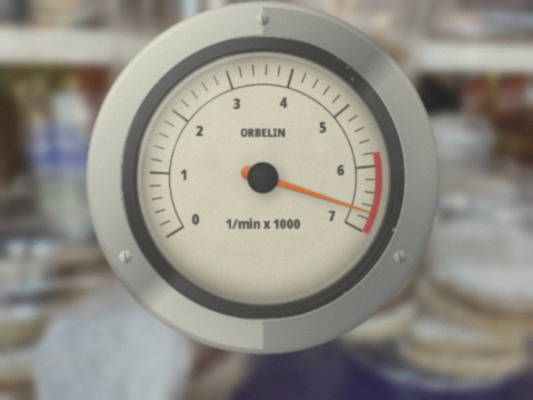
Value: 6700 rpm
